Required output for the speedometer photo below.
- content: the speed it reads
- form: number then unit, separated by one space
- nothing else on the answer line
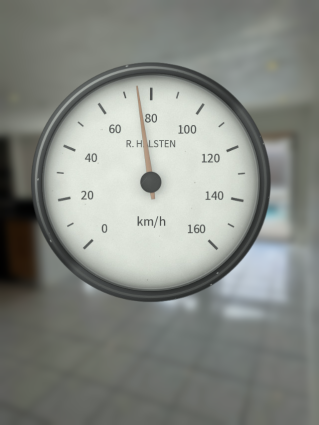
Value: 75 km/h
